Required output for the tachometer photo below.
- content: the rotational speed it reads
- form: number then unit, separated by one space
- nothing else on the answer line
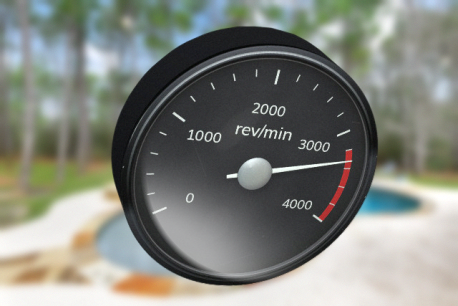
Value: 3300 rpm
